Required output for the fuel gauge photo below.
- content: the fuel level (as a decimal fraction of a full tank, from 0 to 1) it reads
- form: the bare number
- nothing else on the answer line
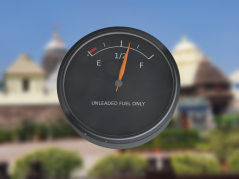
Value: 0.625
